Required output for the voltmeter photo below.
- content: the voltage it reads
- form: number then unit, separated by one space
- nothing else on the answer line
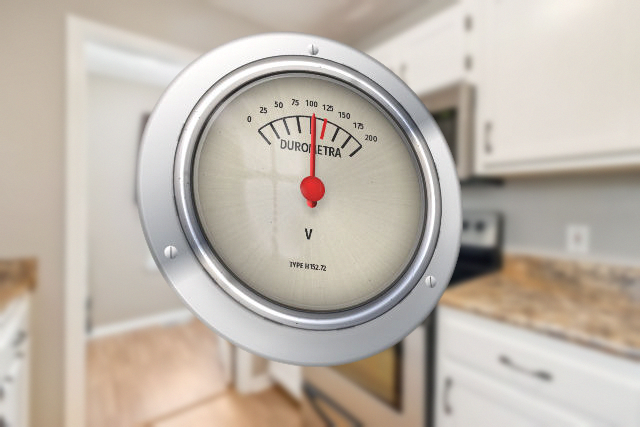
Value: 100 V
